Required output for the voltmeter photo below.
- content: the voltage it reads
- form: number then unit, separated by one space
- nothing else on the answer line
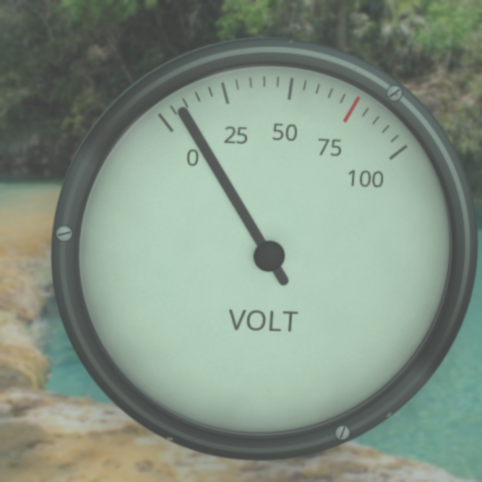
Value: 7.5 V
